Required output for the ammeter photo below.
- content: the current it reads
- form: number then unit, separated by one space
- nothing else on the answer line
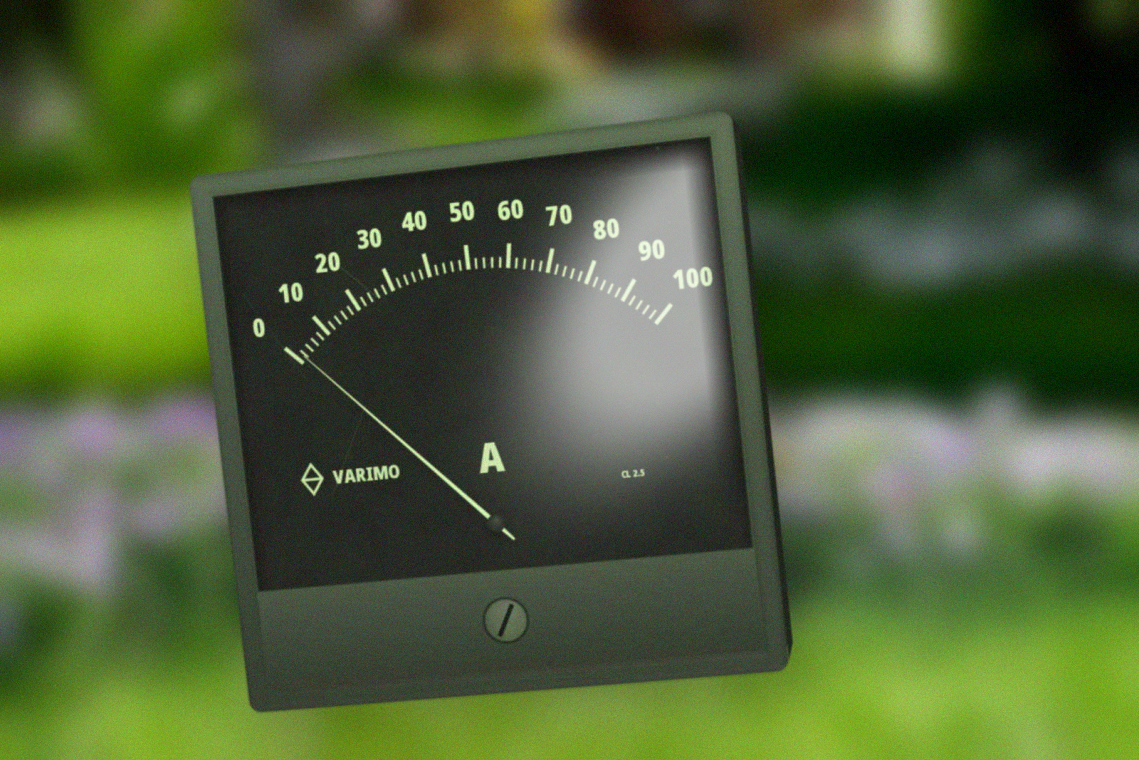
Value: 2 A
